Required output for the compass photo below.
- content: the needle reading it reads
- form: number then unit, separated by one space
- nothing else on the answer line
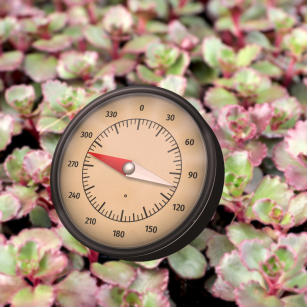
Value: 285 °
